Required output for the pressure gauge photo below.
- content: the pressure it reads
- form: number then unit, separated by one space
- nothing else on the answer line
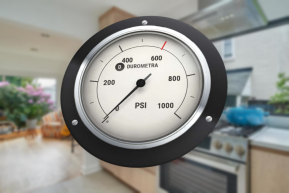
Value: 0 psi
